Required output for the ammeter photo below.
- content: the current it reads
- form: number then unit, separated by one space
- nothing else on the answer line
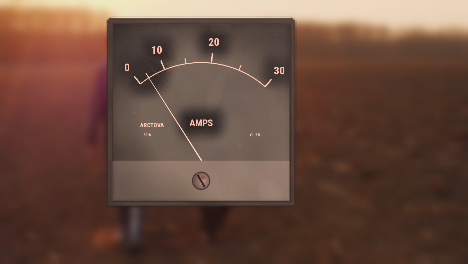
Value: 5 A
